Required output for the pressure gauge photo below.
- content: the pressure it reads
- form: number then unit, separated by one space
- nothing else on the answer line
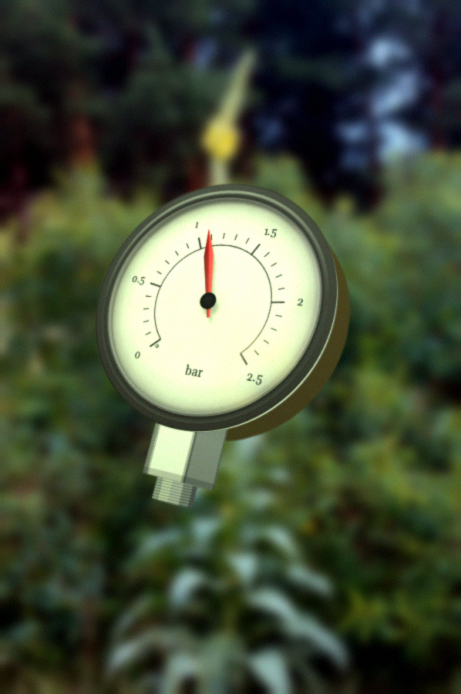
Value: 1.1 bar
